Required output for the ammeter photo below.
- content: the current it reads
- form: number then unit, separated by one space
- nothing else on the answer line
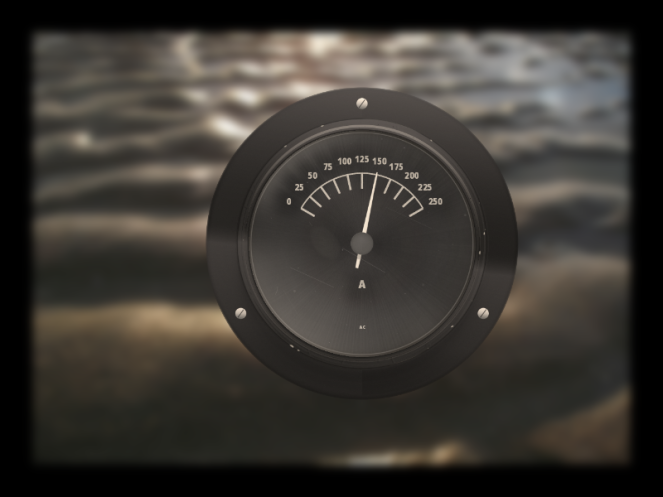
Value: 150 A
